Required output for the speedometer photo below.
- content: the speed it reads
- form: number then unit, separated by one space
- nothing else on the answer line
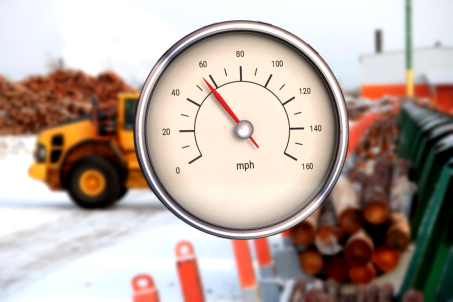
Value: 55 mph
